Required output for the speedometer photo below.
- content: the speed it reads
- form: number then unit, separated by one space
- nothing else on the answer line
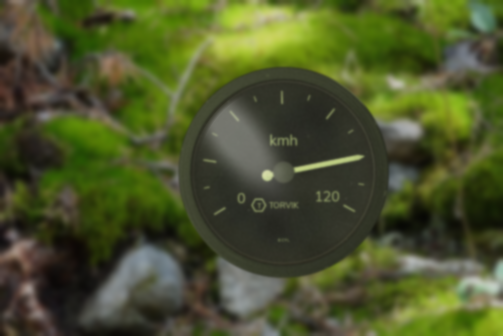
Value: 100 km/h
